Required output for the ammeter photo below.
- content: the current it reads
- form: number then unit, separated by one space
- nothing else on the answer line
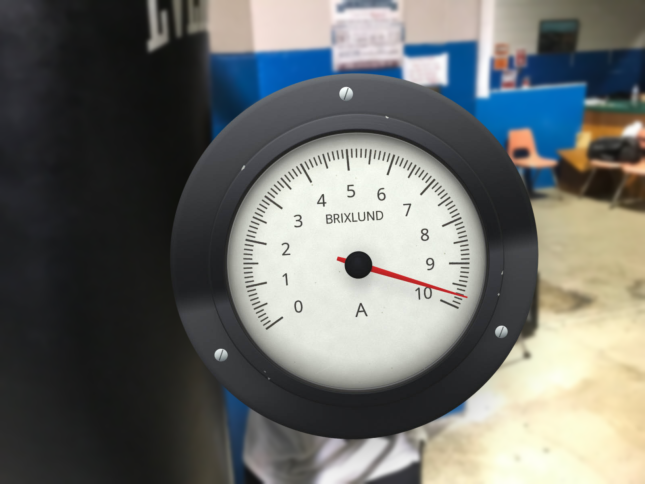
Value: 9.7 A
